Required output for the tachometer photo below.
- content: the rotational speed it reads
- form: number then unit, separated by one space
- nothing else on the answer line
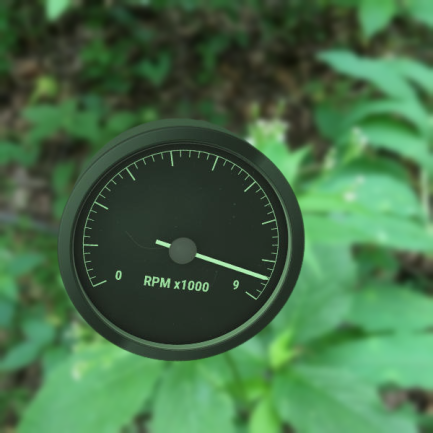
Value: 8400 rpm
